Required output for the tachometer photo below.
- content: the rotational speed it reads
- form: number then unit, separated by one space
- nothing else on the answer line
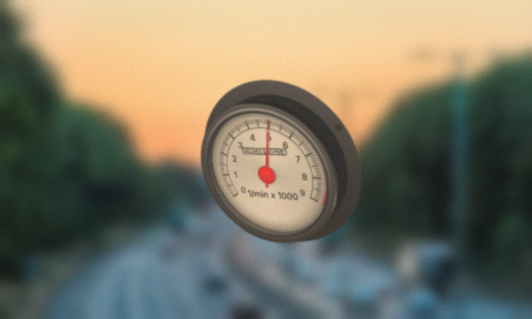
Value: 5000 rpm
